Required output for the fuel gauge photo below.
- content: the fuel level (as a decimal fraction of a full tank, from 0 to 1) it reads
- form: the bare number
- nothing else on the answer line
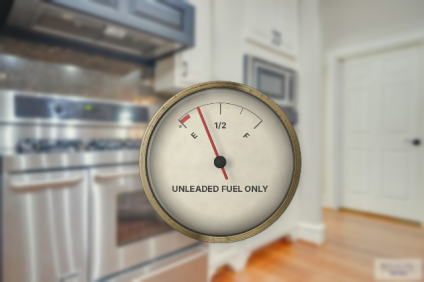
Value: 0.25
